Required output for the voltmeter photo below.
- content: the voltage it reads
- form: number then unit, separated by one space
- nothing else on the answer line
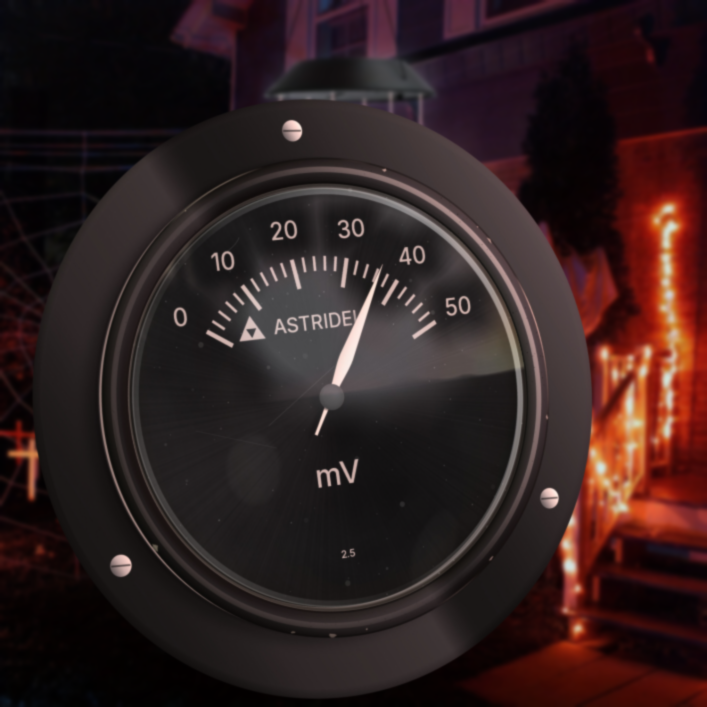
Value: 36 mV
